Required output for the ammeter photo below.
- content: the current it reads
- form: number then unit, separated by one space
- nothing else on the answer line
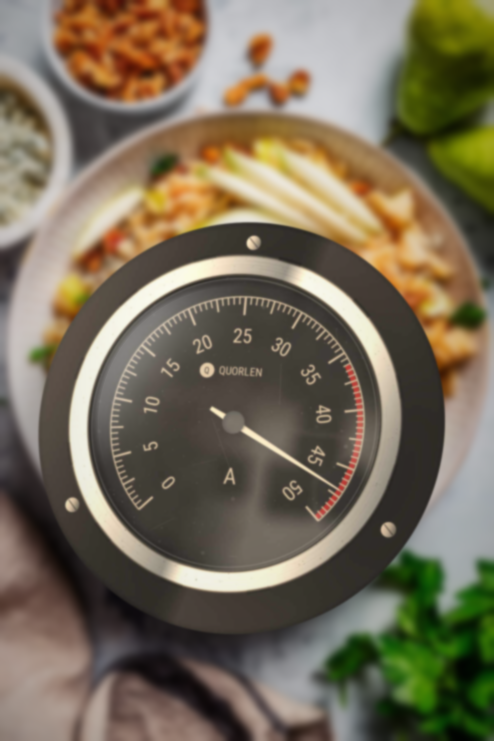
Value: 47 A
